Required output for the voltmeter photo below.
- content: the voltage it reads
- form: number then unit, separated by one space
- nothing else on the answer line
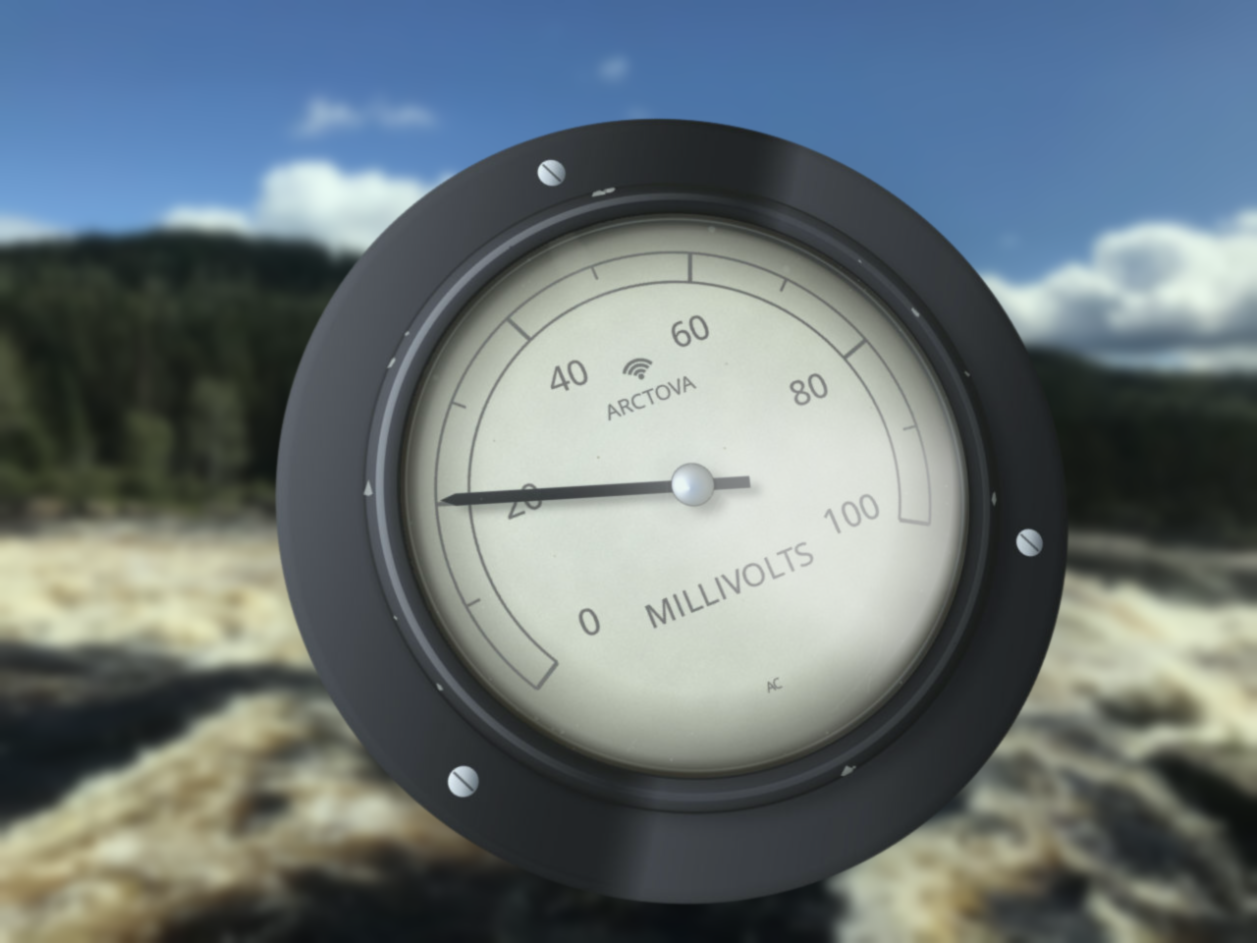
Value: 20 mV
